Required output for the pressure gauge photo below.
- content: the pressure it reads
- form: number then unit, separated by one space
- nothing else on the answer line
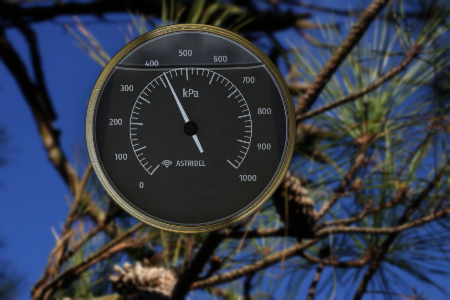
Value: 420 kPa
